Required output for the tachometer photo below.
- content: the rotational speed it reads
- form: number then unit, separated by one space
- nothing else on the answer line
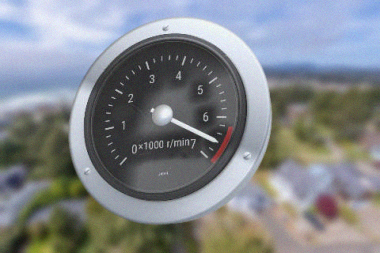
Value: 6600 rpm
